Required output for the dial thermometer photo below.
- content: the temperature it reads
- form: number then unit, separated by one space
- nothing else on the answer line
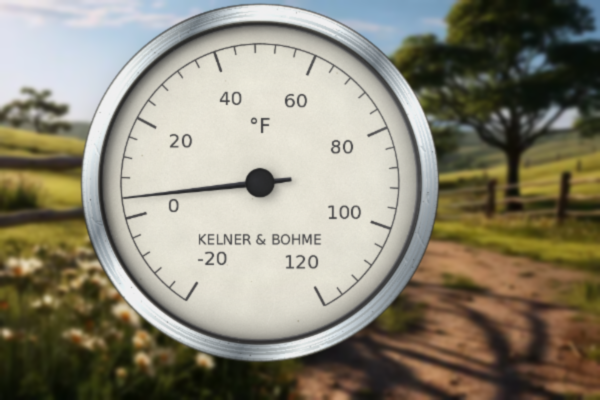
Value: 4 °F
